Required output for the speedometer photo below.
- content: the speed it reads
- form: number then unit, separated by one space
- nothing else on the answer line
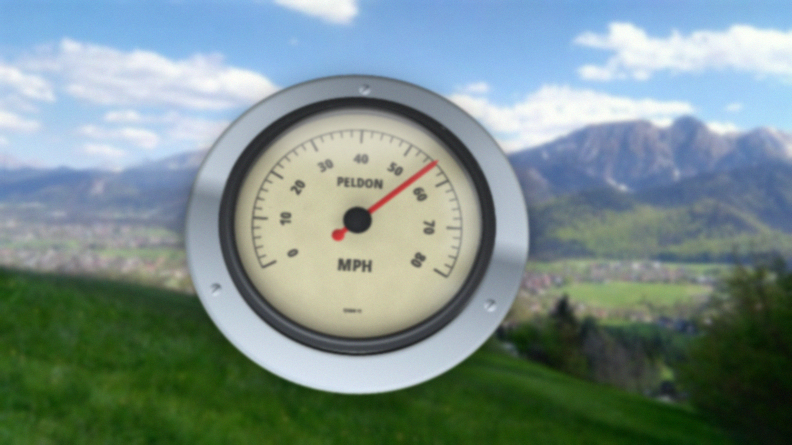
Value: 56 mph
